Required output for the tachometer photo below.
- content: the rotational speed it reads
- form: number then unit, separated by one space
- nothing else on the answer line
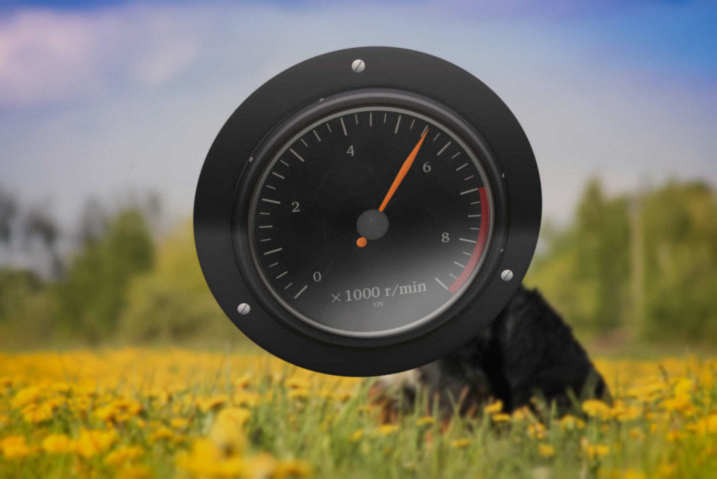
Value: 5500 rpm
